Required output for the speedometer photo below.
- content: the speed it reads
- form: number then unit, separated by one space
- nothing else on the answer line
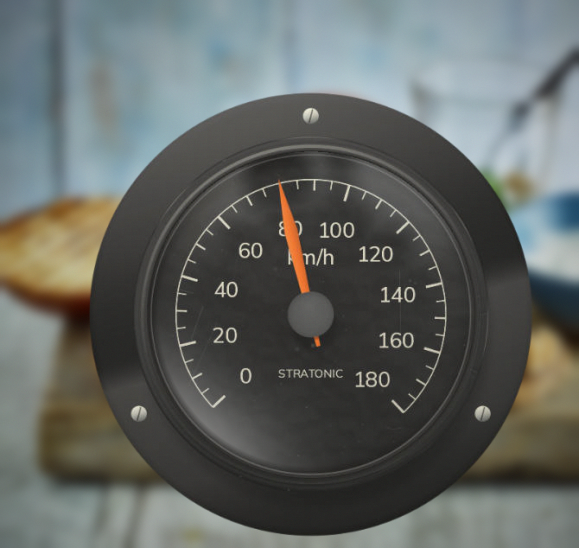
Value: 80 km/h
